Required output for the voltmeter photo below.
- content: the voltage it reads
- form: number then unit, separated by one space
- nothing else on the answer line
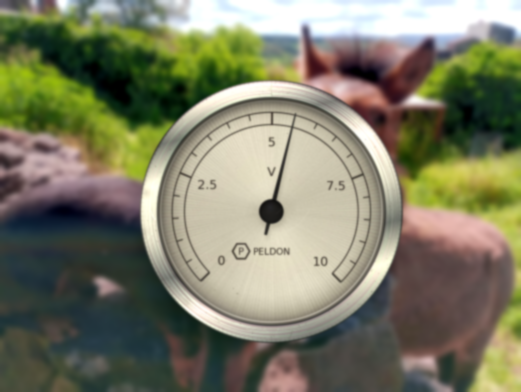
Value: 5.5 V
